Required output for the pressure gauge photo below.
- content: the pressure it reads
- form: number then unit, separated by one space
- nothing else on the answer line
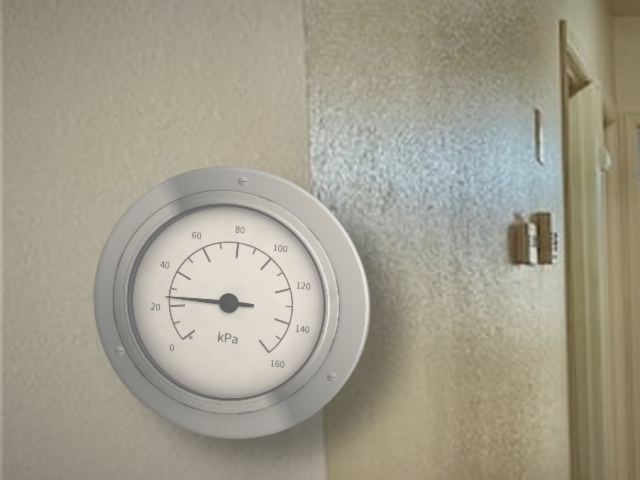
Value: 25 kPa
